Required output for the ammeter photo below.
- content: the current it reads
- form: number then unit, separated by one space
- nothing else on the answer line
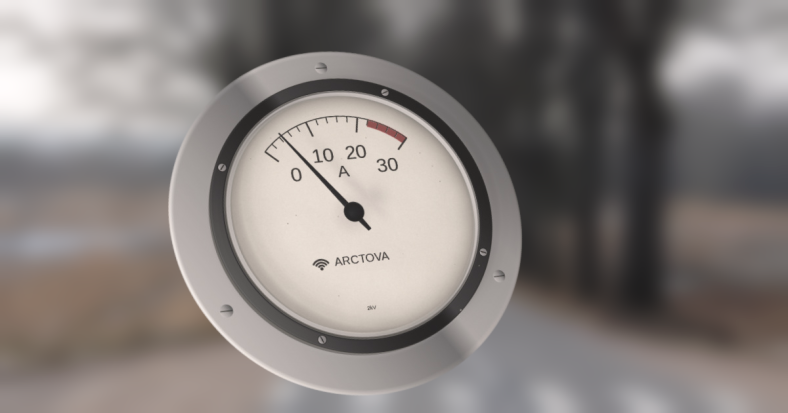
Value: 4 A
